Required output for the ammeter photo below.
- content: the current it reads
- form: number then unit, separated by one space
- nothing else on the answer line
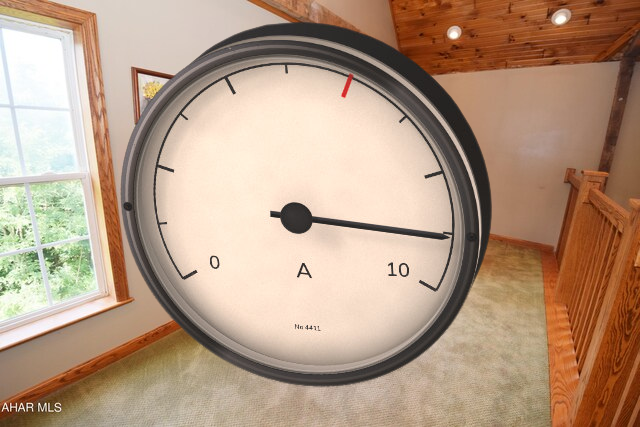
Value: 9 A
